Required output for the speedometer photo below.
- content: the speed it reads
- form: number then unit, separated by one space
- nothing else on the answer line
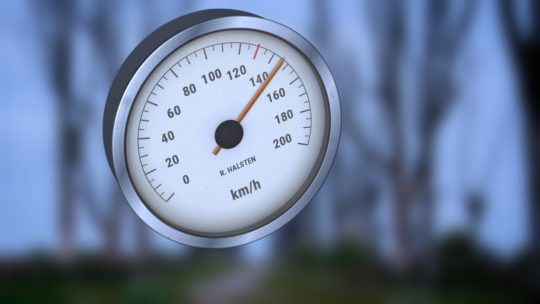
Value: 145 km/h
